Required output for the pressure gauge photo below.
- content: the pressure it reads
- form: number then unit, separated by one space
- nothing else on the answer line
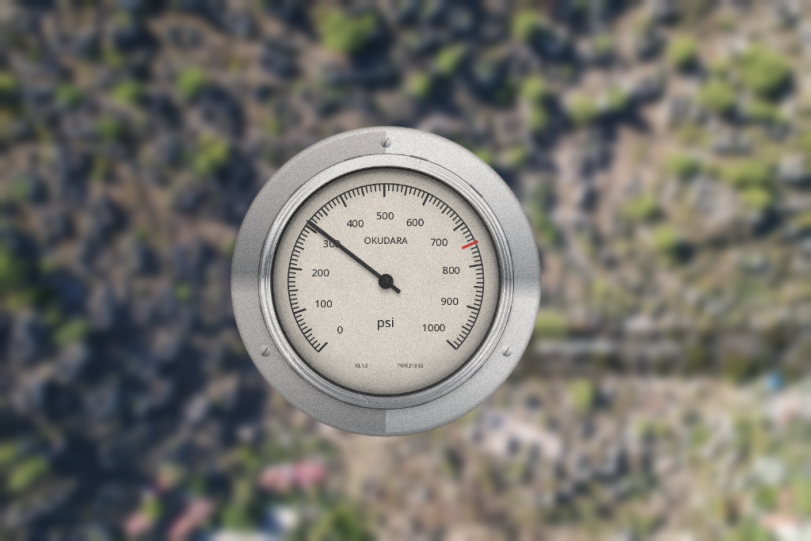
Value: 310 psi
